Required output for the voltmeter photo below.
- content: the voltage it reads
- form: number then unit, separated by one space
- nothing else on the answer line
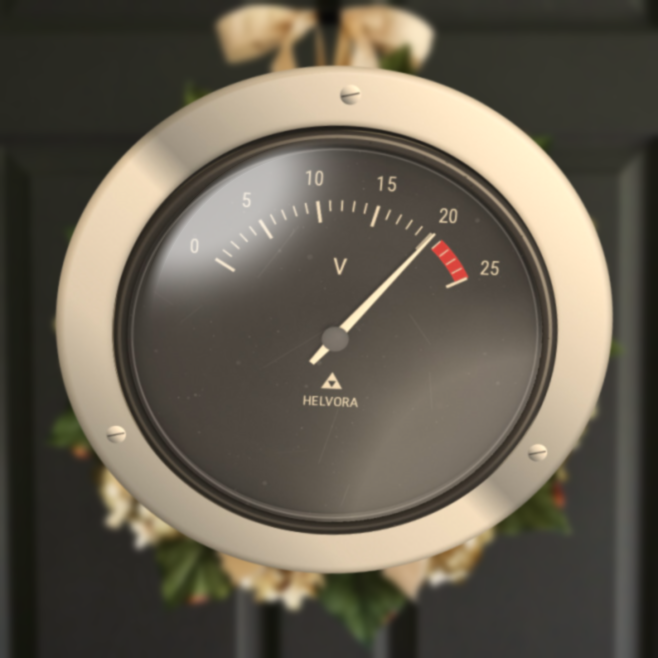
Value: 20 V
